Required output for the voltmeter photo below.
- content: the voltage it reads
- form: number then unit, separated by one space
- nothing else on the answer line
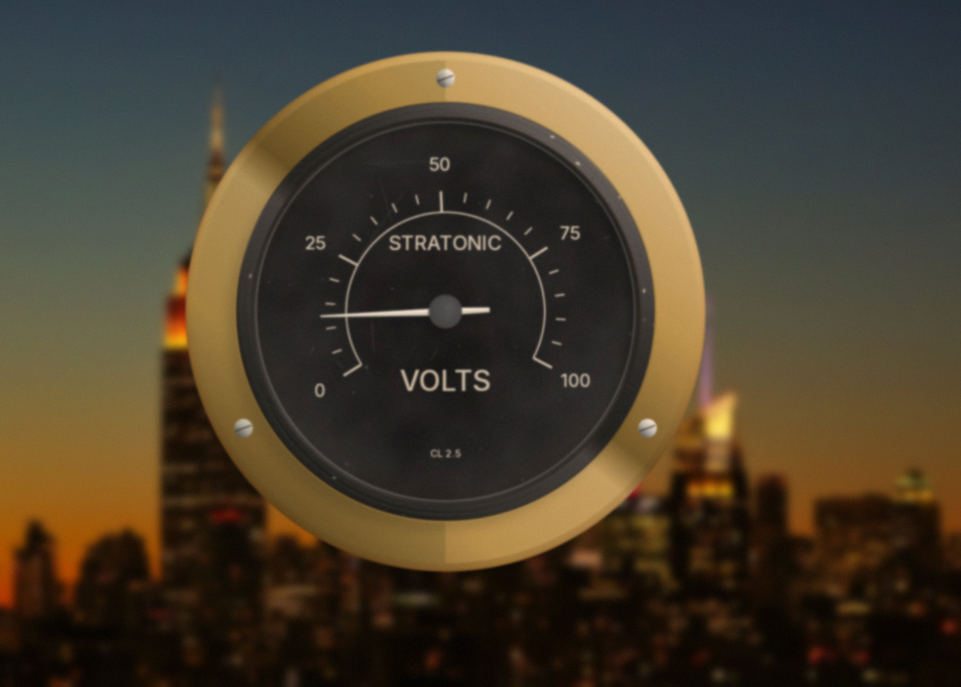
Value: 12.5 V
